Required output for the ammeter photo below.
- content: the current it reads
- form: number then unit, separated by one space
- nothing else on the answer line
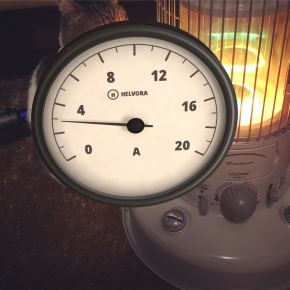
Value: 3 A
